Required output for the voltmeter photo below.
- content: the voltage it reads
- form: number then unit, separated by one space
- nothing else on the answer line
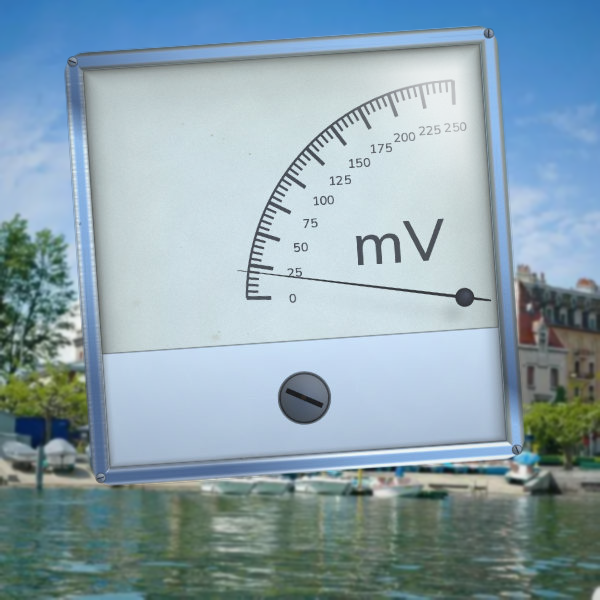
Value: 20 mV
